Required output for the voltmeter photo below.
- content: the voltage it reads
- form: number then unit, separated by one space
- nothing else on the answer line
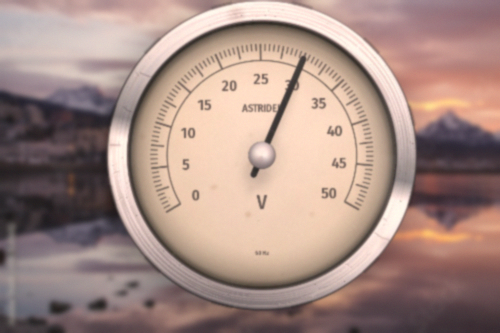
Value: 30 V
